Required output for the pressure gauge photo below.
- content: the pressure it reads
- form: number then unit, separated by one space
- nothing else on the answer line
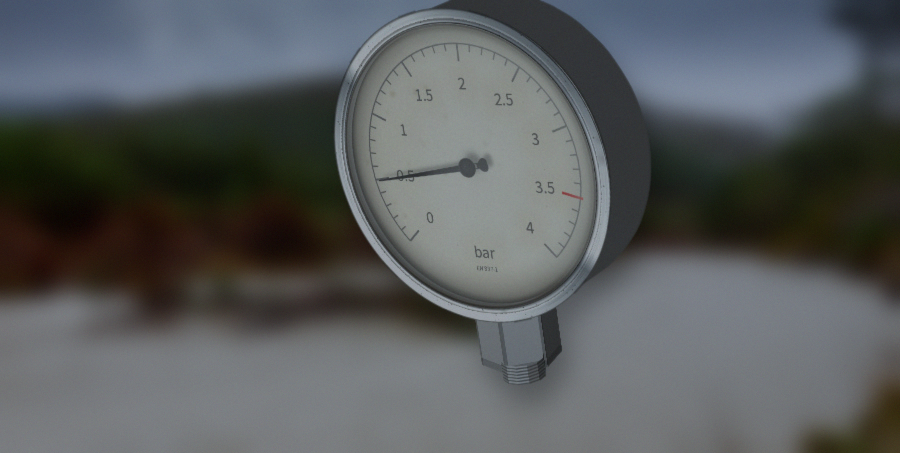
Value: 0.5 bar
